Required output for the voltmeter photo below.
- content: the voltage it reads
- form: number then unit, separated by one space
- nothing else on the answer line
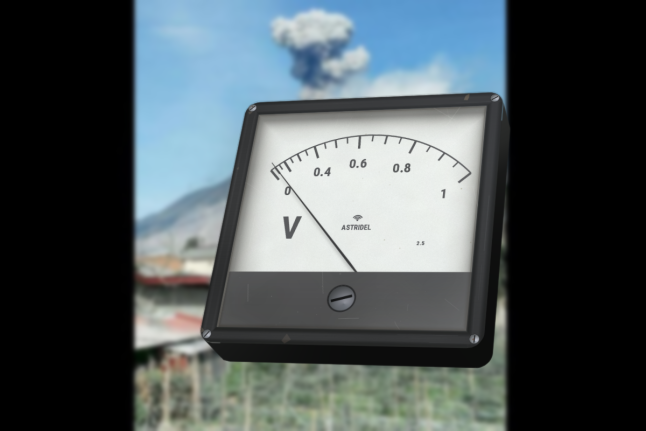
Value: 0.1 V
